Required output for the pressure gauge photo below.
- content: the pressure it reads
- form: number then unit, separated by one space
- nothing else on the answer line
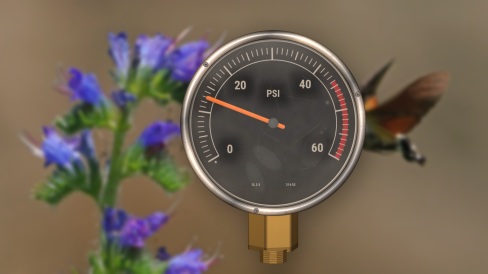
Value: 13 psi
